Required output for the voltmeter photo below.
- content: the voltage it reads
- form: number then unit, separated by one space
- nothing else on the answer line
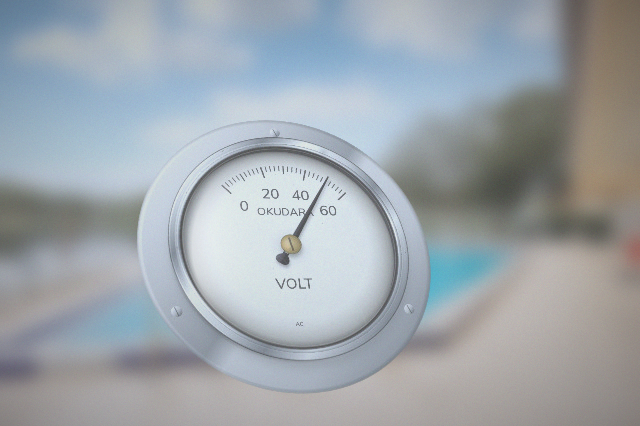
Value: 50 V
